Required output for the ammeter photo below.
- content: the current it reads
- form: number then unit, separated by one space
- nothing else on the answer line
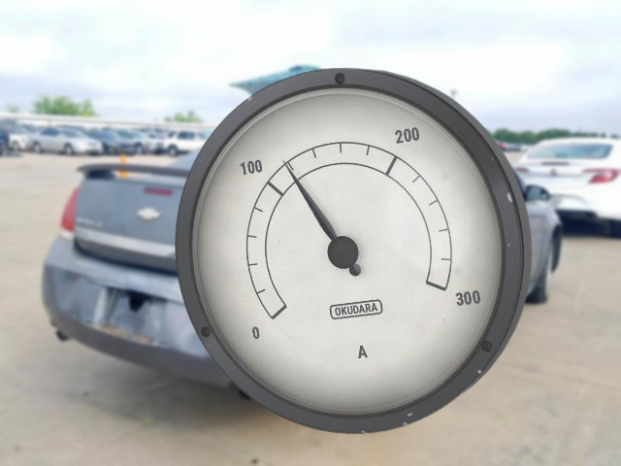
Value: 120 A
